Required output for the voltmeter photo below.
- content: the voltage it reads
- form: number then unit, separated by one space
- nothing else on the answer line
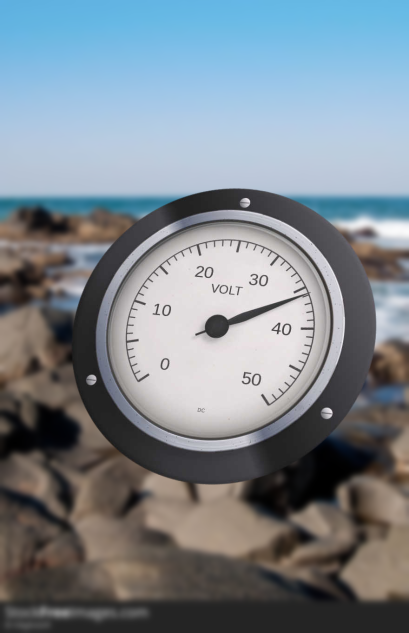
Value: 36 V
